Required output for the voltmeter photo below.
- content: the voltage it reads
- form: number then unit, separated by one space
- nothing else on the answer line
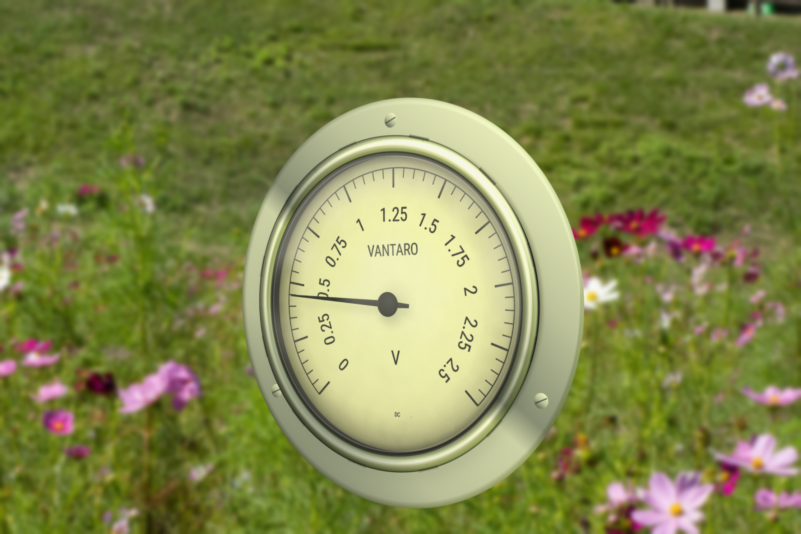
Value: 0.45 V
